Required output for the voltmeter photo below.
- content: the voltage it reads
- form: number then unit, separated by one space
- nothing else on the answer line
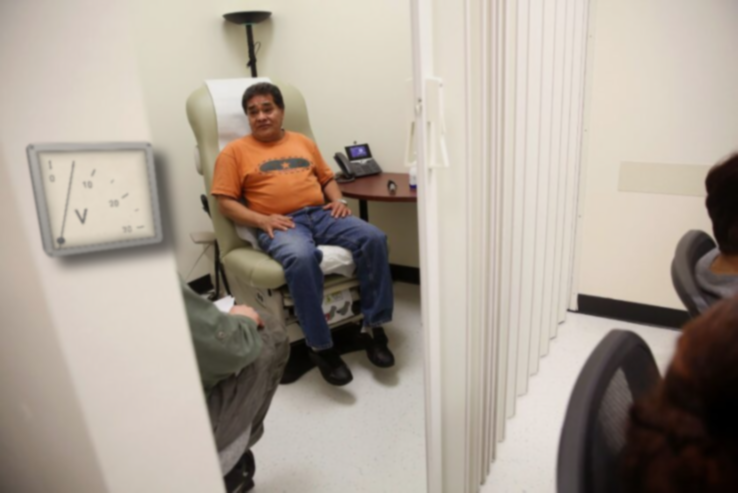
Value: 5 V
